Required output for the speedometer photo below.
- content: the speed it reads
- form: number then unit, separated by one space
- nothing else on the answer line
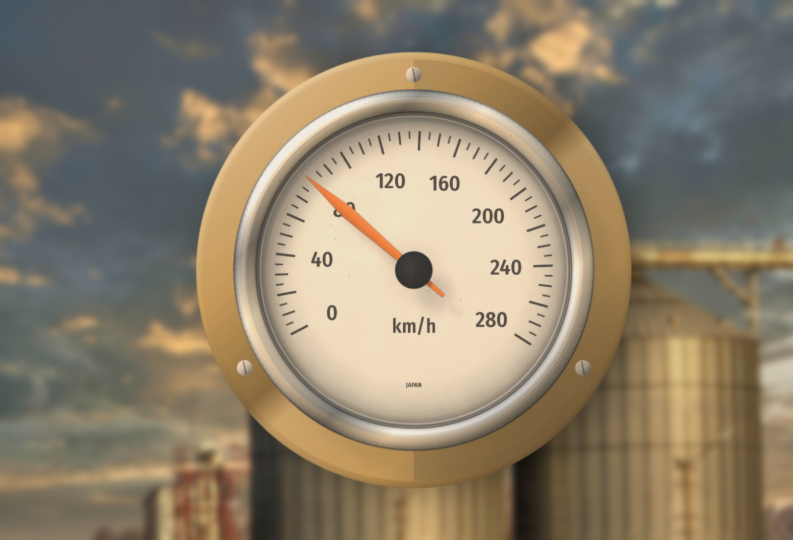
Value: 80 km/h
